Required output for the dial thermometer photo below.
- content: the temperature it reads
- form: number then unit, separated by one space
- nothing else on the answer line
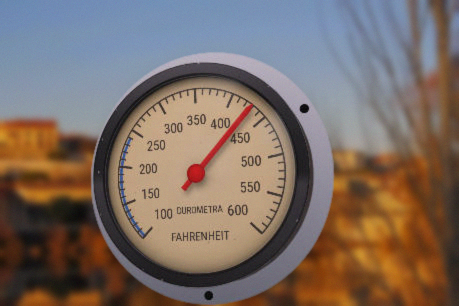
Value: 430 °F
